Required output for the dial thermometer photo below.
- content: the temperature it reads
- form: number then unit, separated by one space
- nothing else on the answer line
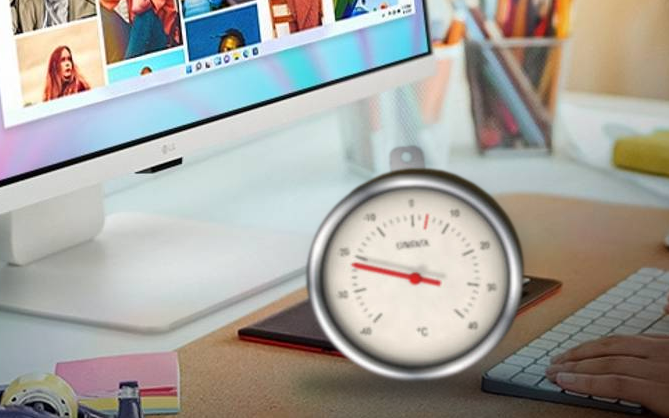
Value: -22 °C
